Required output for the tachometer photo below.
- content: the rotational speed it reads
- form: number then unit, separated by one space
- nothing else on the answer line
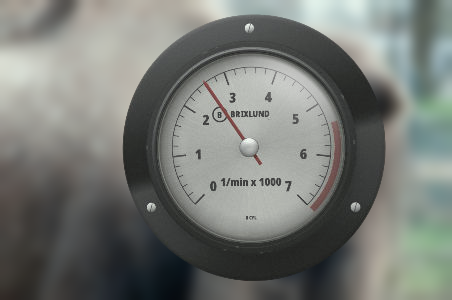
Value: 2600 rpm
